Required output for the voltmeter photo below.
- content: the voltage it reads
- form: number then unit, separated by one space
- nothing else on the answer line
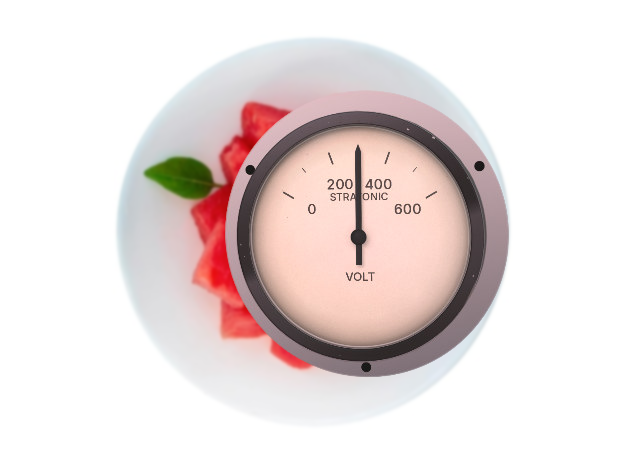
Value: 300 V
